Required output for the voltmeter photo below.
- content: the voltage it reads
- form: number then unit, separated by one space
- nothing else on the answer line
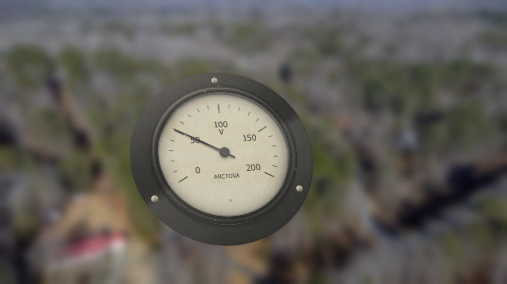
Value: 50 V
